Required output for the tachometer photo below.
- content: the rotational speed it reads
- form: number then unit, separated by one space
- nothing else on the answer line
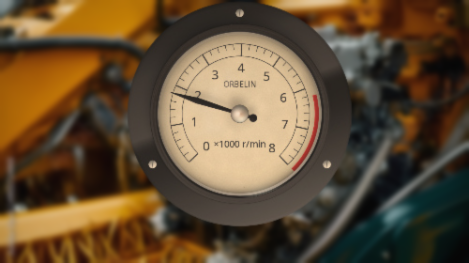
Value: 1800 rpm
